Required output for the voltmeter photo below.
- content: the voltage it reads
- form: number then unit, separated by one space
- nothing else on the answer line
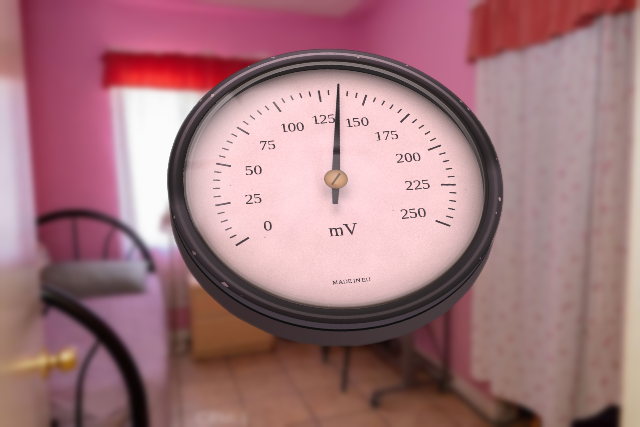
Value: 135 mV
